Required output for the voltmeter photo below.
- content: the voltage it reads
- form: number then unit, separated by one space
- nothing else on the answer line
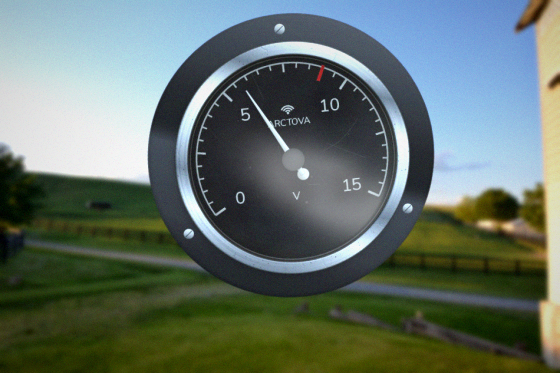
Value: 5.75 V
